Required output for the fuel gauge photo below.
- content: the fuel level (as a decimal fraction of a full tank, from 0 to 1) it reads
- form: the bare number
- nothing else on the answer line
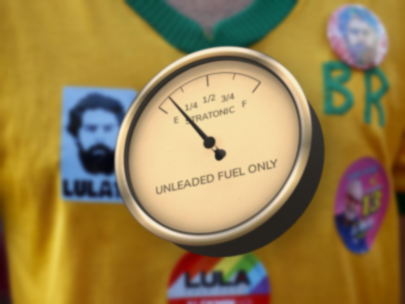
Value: 0.125
